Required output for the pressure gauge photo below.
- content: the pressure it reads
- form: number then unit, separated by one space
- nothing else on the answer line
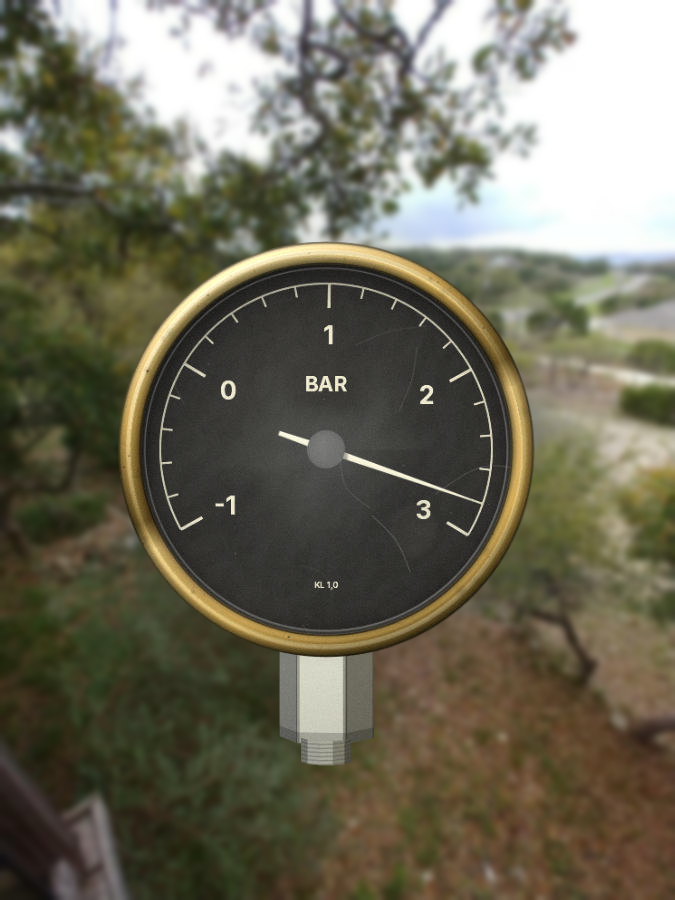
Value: 2.8 bar
